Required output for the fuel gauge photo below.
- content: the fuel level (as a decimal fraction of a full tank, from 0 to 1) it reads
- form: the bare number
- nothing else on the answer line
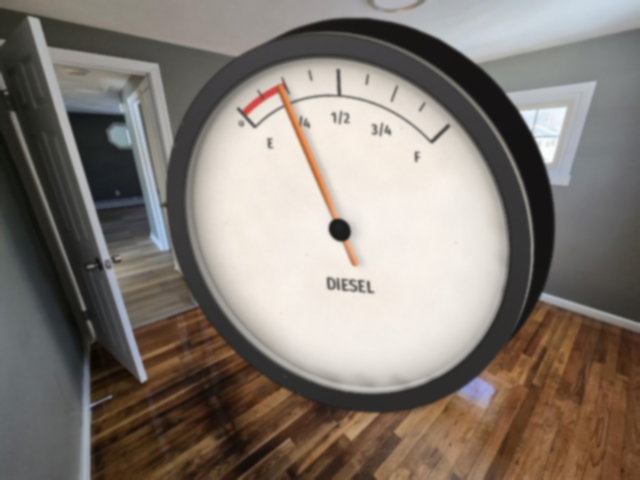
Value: 0.25
